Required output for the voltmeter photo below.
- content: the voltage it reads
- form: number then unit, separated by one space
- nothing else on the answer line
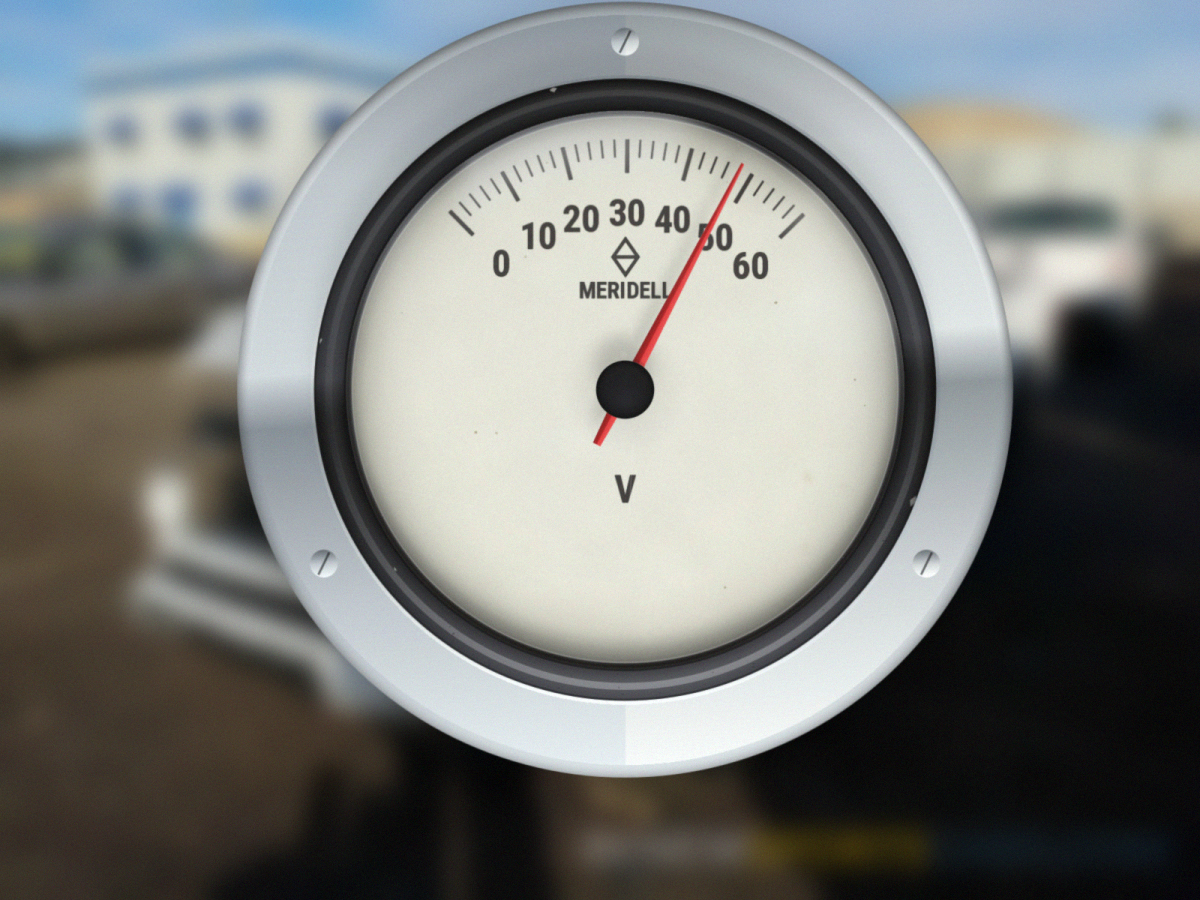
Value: 48 V
